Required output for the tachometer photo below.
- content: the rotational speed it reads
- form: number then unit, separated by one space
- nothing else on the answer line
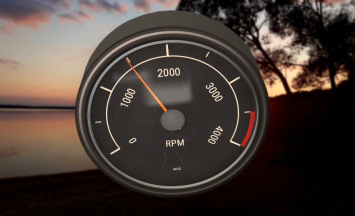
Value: 1500 rpm
